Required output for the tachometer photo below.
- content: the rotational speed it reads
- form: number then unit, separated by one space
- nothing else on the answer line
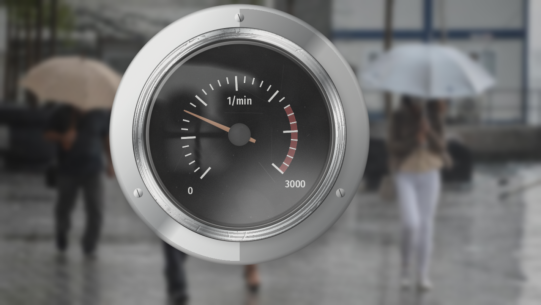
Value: 800 rpm
